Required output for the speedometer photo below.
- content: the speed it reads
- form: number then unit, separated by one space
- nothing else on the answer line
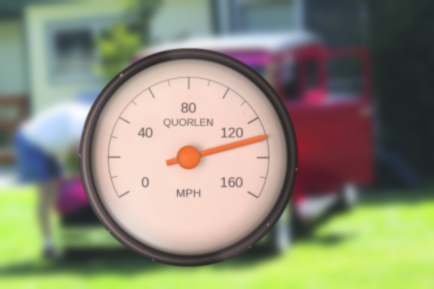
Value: 130 mph
